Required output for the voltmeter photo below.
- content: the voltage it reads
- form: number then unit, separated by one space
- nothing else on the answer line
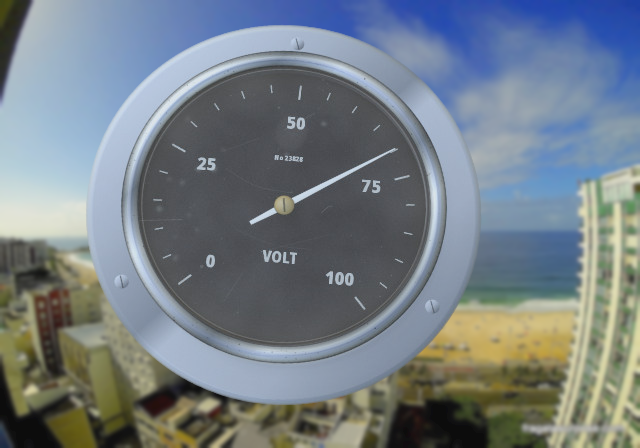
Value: 70 V
